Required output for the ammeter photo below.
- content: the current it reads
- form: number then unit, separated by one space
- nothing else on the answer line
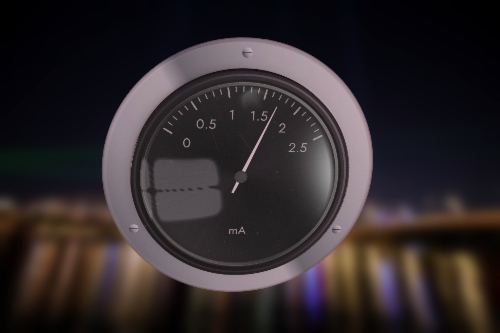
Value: 1.7 mA
